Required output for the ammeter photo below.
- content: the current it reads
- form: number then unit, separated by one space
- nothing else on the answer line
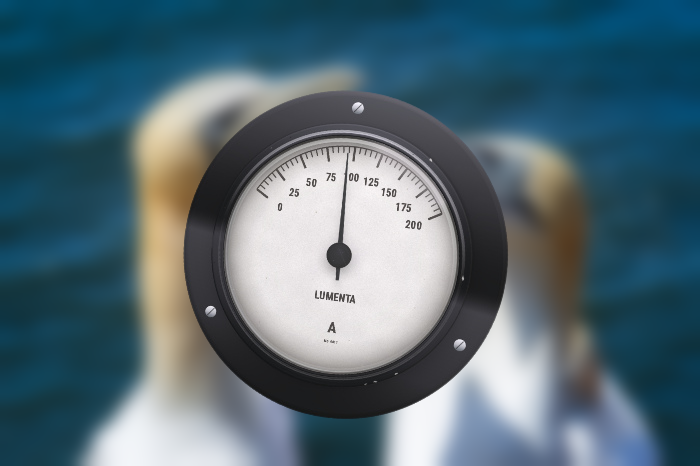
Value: 95 A
